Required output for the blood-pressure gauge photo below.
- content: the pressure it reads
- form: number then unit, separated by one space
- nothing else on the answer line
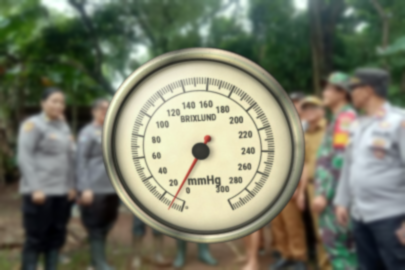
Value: 10 mmHg
